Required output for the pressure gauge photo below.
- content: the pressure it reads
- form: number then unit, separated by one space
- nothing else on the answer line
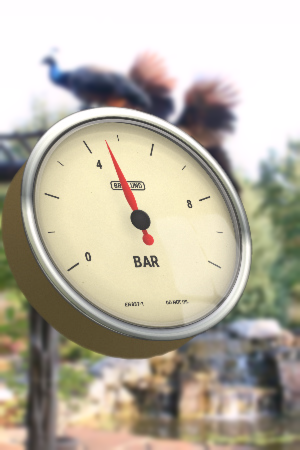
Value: 4.5 bar
